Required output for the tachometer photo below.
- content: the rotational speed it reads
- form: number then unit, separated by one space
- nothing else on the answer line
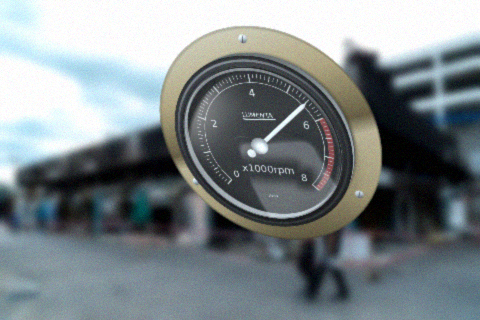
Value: 5500 rpm
